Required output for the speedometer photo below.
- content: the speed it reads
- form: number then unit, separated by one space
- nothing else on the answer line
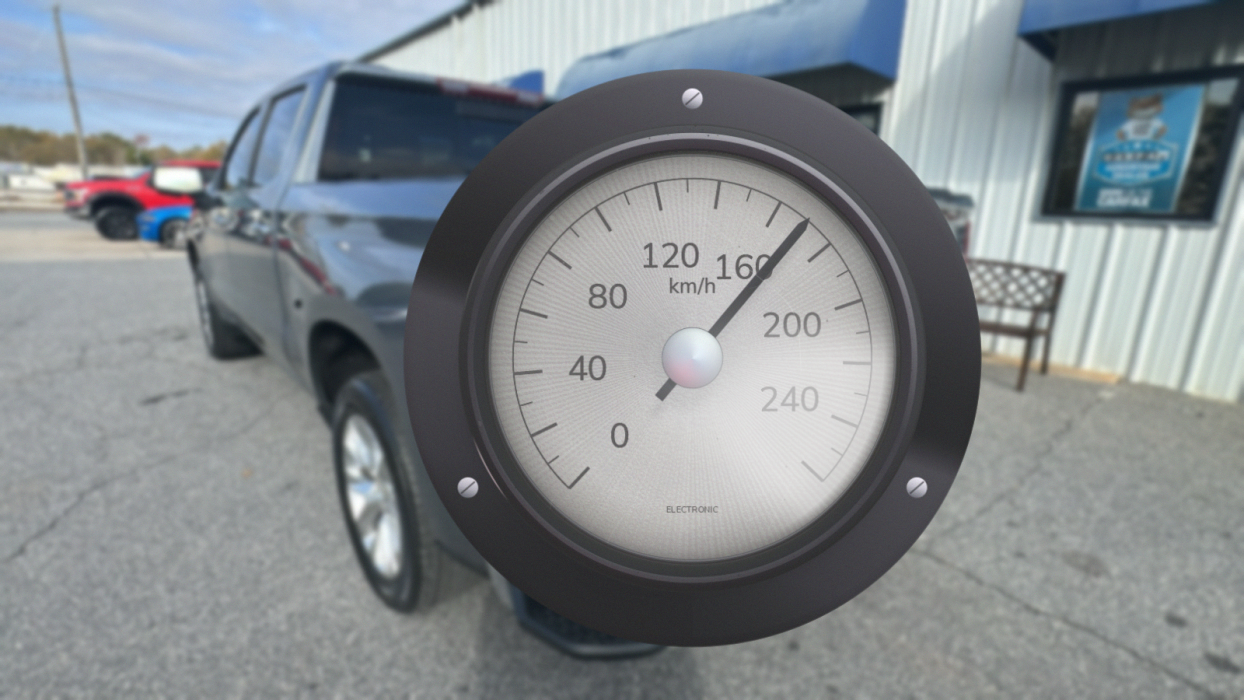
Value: 170 km/h
